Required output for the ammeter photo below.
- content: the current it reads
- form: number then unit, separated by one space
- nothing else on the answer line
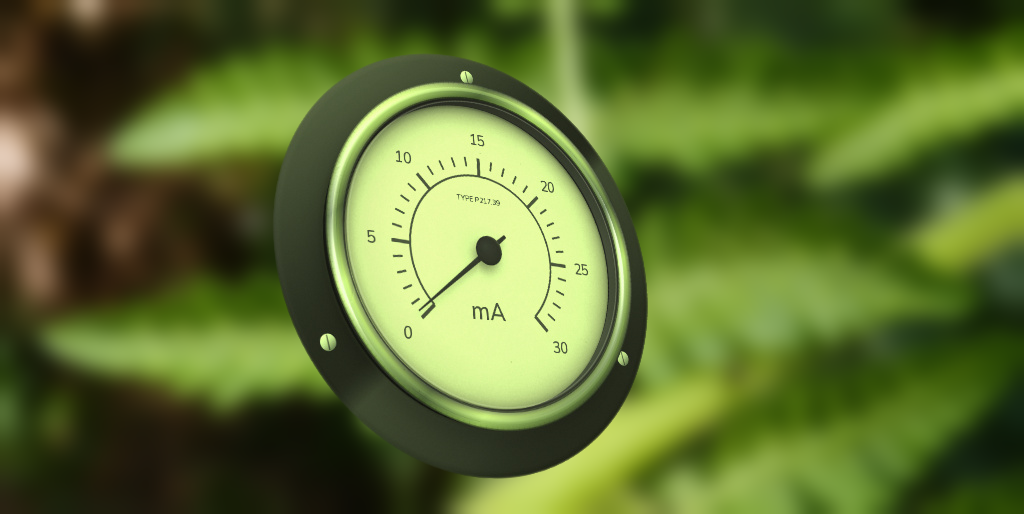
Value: 0.5 mA
